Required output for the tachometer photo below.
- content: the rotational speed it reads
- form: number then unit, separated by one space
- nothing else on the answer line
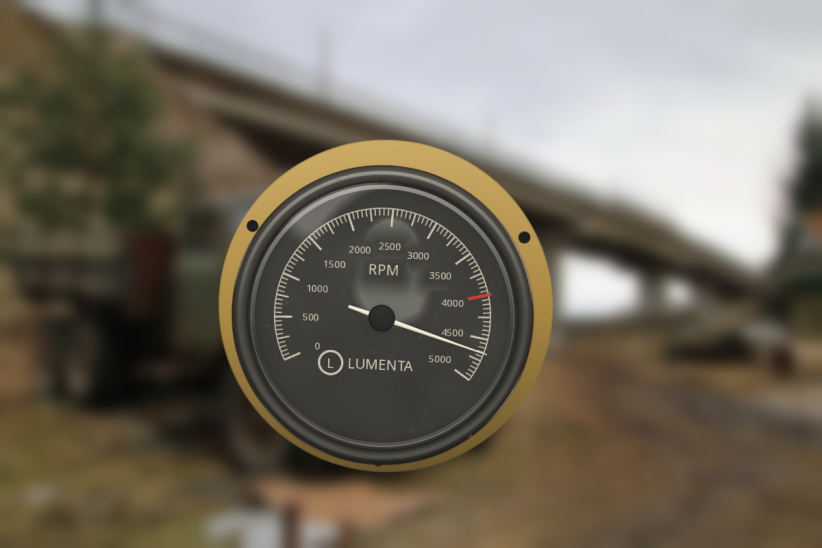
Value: 4650 rpm
